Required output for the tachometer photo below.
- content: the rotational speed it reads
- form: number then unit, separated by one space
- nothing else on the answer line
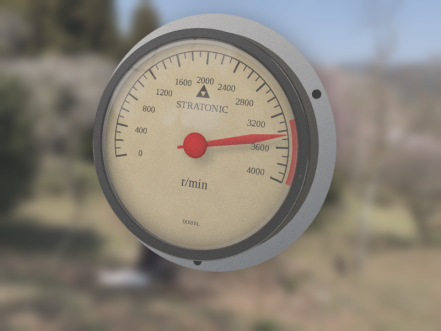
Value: 3450 rpm
